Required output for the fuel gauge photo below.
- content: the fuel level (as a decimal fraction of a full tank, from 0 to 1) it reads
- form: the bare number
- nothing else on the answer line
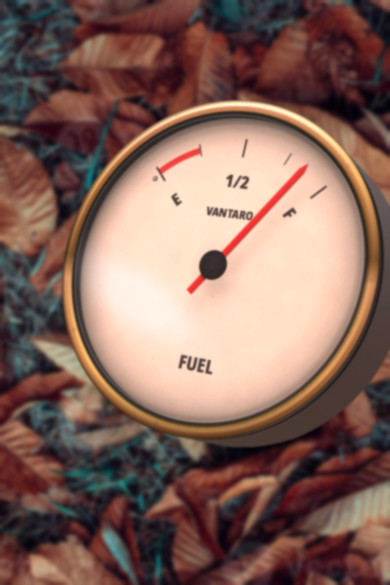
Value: 0.875
